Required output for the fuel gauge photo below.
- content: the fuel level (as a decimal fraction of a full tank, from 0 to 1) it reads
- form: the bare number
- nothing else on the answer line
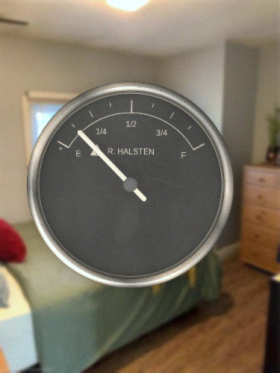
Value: 0.125
